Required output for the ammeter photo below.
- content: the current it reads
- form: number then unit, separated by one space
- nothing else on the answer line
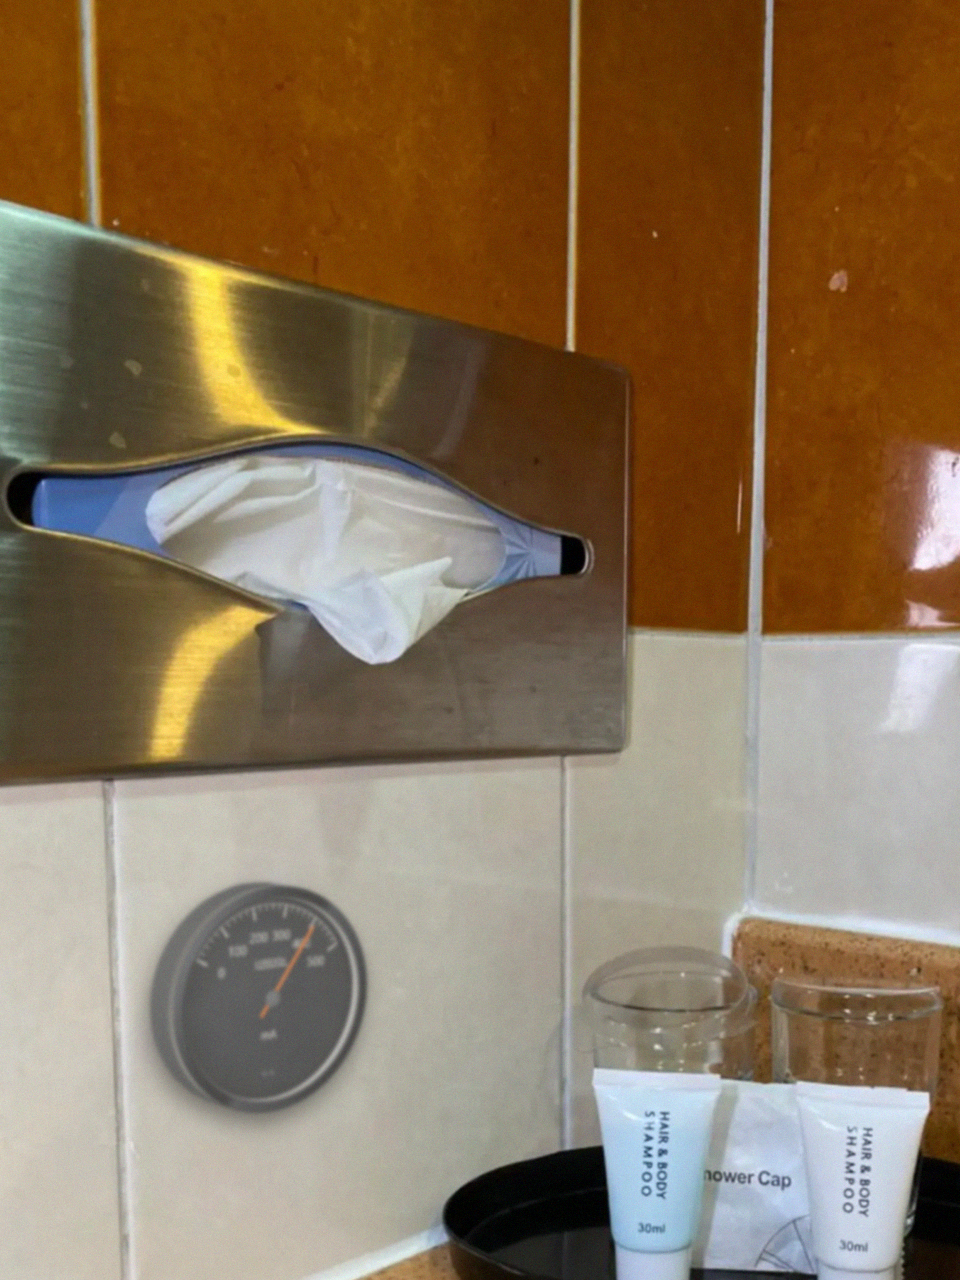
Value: 400 mA
